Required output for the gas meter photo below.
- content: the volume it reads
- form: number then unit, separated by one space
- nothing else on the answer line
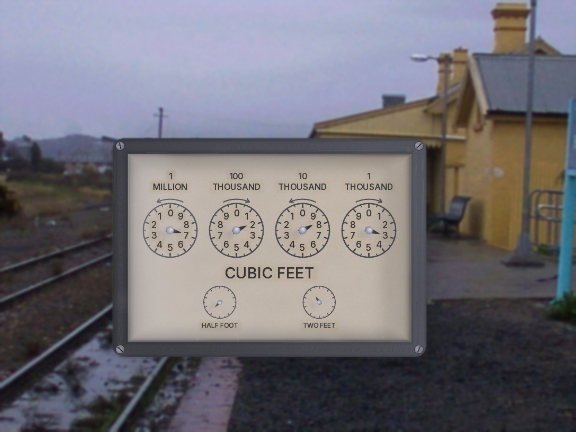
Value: 718300 ft³
